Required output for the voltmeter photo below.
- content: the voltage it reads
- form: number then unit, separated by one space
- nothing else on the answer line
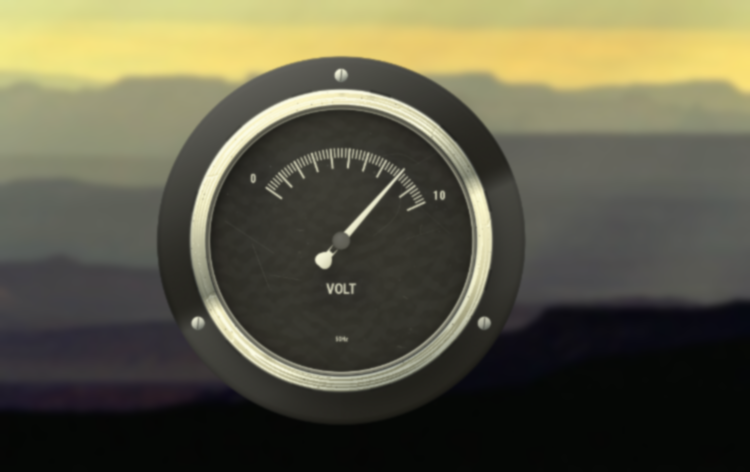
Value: 8 V
